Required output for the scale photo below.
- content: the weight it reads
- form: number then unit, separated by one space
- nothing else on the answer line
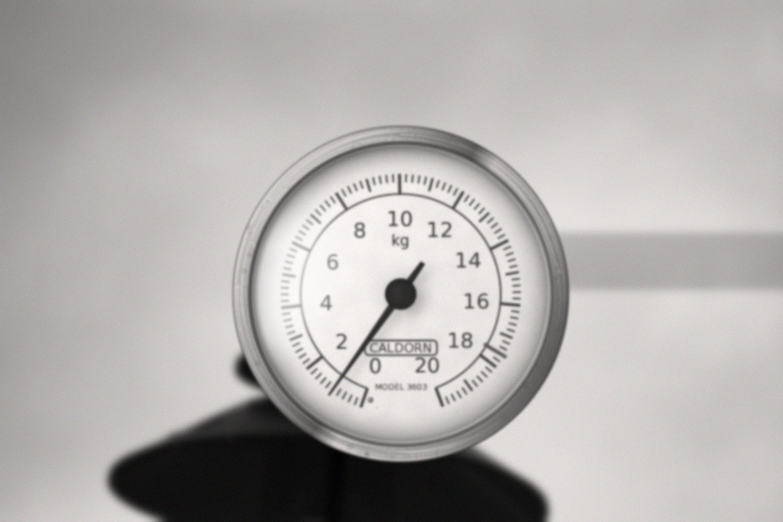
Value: 1 kg
